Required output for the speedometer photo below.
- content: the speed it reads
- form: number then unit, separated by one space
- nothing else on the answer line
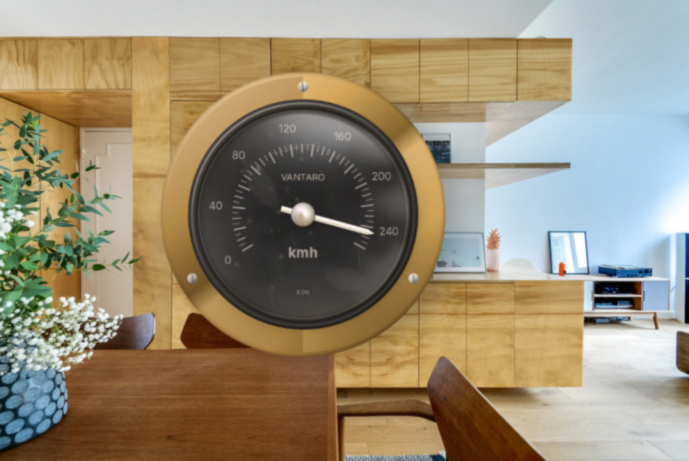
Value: 245 km/h
